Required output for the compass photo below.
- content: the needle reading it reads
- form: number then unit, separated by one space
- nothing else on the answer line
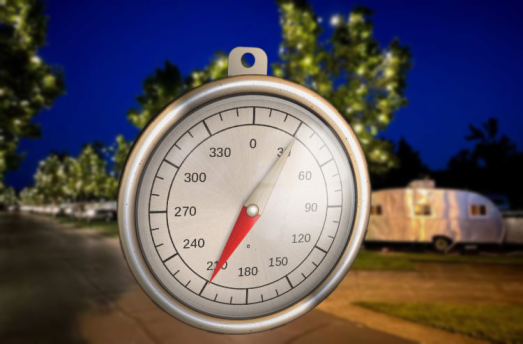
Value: 210 °
